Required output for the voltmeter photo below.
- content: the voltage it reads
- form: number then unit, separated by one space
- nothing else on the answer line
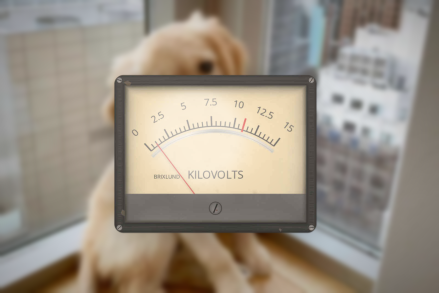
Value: 1 kV
